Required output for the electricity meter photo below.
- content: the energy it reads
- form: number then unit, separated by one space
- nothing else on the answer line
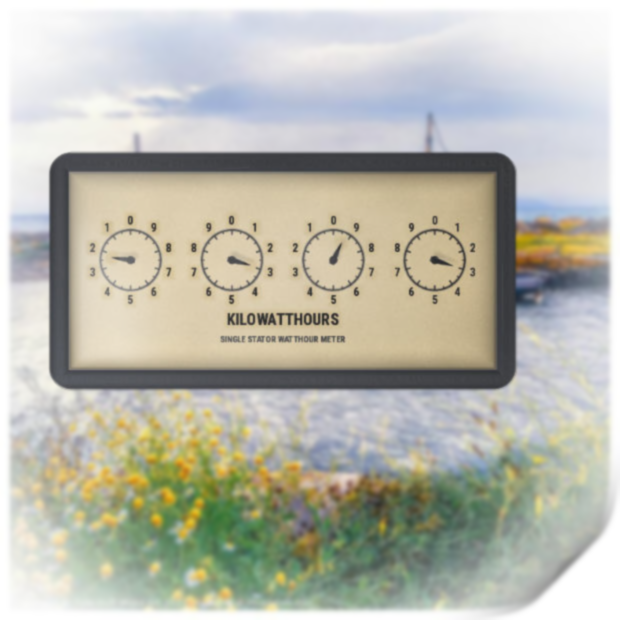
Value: 2293 kWh
